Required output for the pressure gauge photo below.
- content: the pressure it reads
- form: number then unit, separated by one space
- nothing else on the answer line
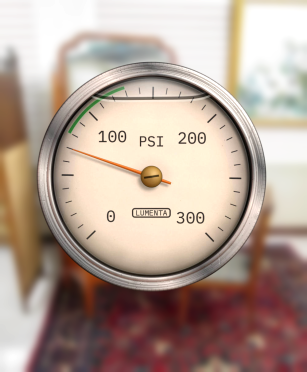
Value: 70 psi
